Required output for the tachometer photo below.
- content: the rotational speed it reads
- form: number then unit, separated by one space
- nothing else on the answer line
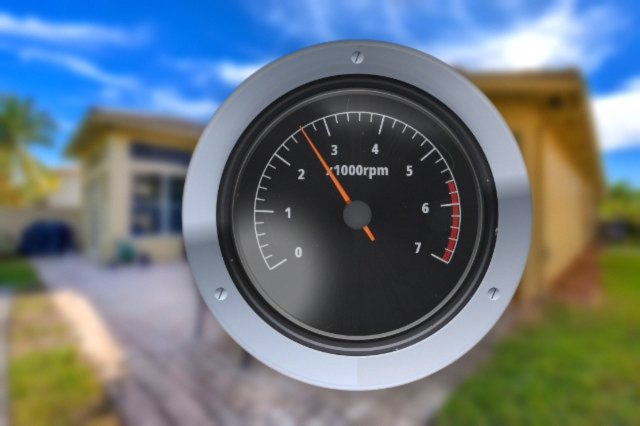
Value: 2600 rpm
